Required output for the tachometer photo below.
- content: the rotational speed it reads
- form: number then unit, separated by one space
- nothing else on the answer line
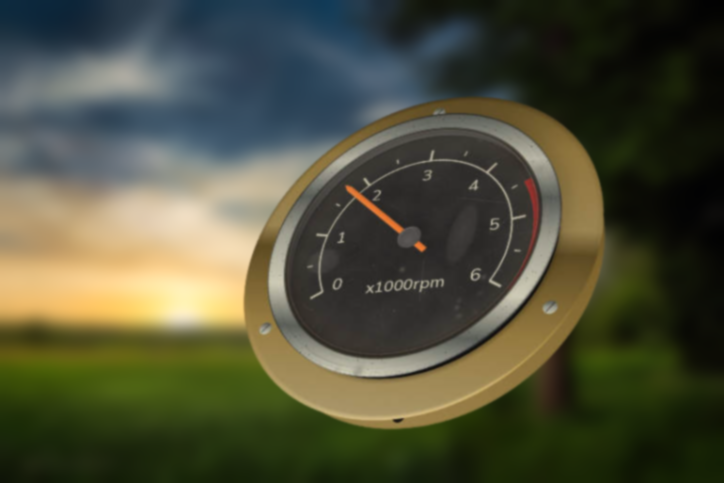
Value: 1750 rpm
